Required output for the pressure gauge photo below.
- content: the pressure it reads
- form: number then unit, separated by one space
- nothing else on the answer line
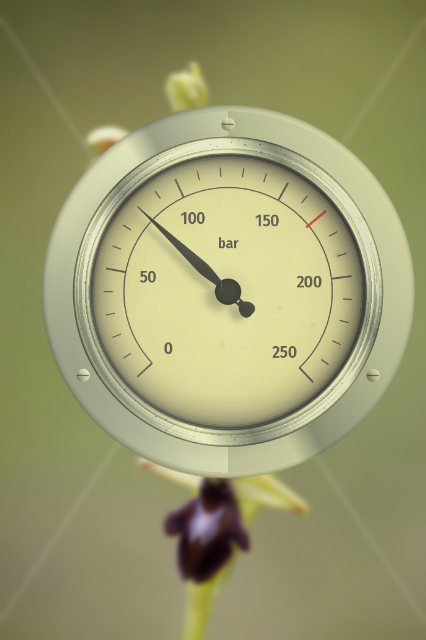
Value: 80 bar
